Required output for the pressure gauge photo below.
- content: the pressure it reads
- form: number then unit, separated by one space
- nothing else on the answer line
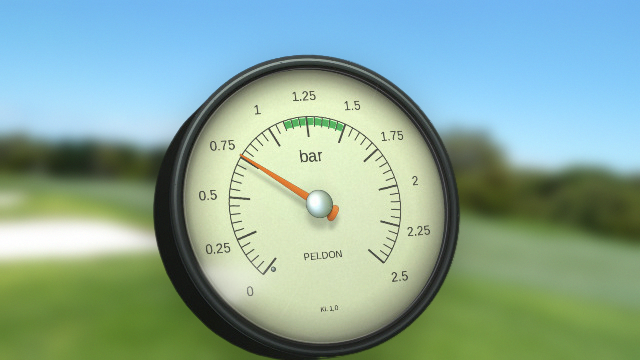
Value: 0.75 bar
